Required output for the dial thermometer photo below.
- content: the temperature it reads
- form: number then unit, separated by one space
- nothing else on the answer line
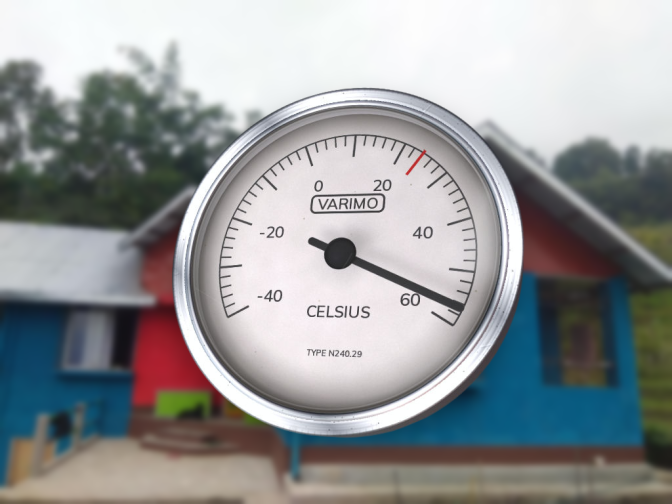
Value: 57 °C
